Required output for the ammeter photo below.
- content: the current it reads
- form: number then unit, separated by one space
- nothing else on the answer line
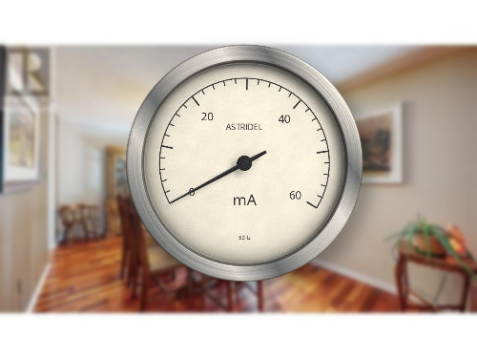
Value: 0 mA
